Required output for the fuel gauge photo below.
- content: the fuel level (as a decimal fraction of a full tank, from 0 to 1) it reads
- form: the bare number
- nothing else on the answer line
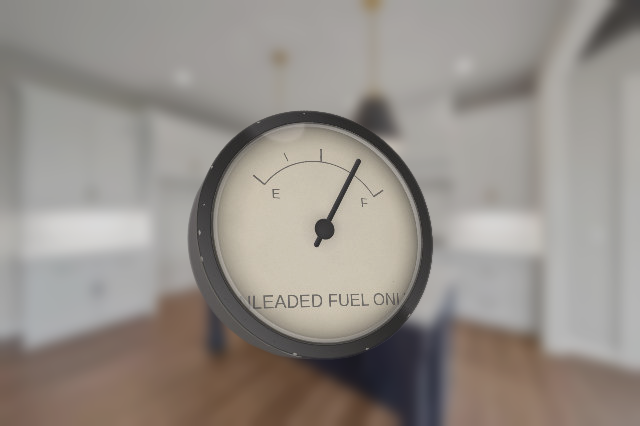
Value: 0.75
